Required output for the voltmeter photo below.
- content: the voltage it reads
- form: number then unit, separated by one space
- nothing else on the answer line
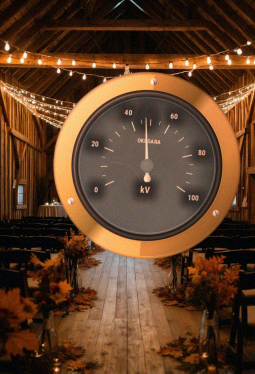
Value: 47.5 kV
